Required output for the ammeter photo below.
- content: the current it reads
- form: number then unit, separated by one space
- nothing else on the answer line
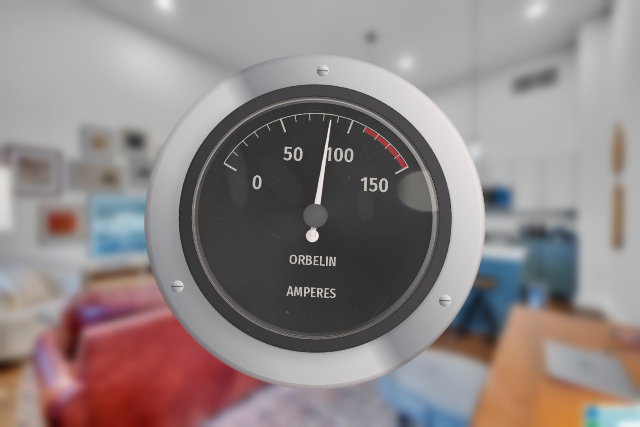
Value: 85 A
